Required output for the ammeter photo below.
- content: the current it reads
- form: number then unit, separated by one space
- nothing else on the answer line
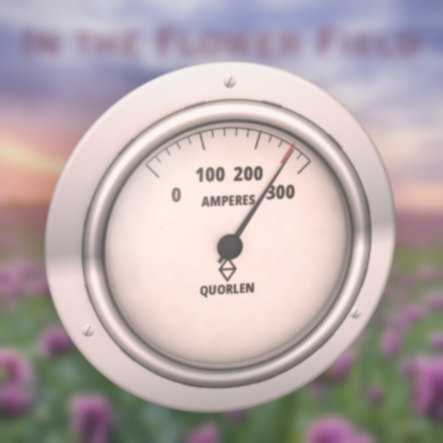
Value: 260 A
